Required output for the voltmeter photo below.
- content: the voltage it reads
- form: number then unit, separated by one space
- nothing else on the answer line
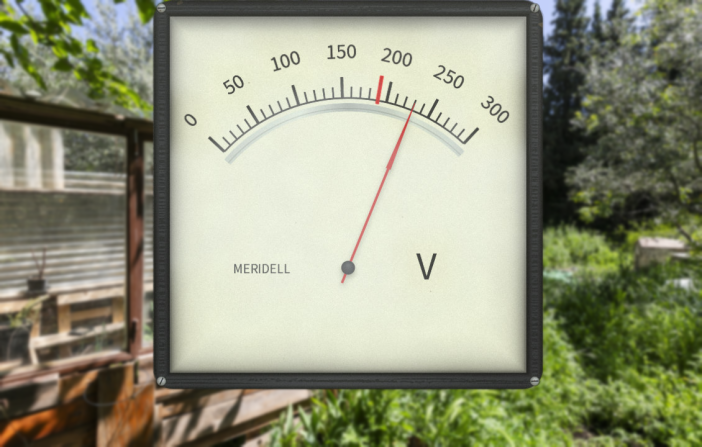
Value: 230 V
